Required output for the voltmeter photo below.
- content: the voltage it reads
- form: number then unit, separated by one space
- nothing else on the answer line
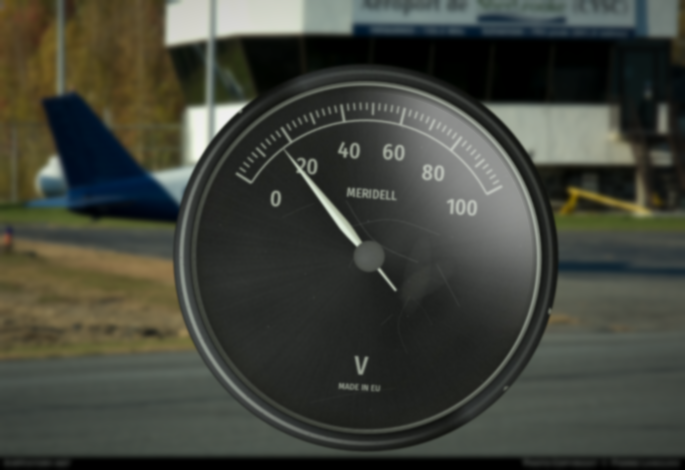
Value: 16 V
